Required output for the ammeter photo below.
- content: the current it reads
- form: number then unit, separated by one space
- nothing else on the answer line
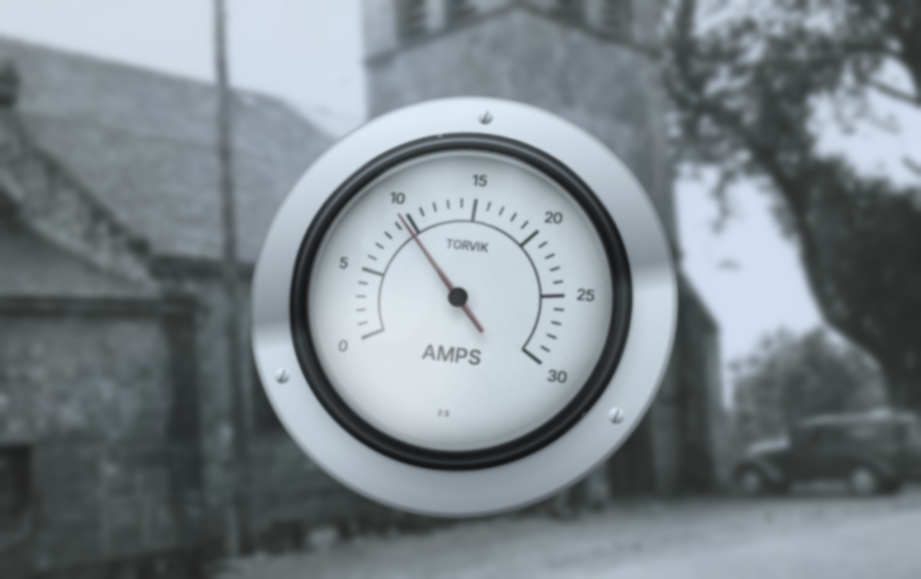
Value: 9.5 A
